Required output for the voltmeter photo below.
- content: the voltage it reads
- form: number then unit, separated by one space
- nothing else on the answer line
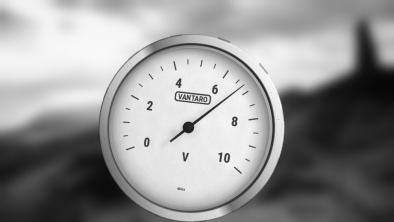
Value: 6.75 V
